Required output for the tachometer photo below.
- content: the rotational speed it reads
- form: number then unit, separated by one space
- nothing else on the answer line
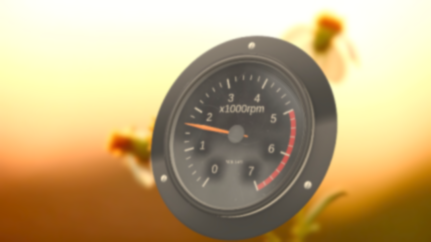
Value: 1600 rpm
